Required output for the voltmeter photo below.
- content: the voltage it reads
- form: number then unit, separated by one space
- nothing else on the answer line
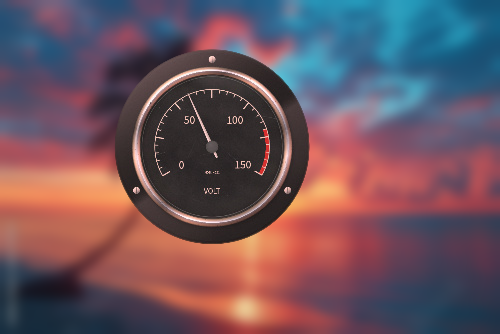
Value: 60 V
